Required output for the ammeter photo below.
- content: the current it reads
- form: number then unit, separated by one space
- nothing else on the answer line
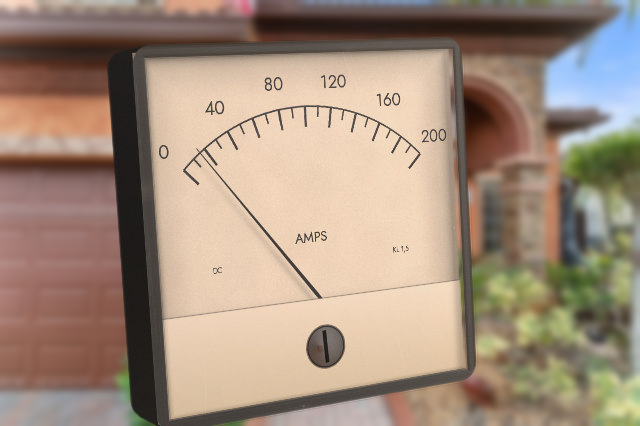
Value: 15 A
